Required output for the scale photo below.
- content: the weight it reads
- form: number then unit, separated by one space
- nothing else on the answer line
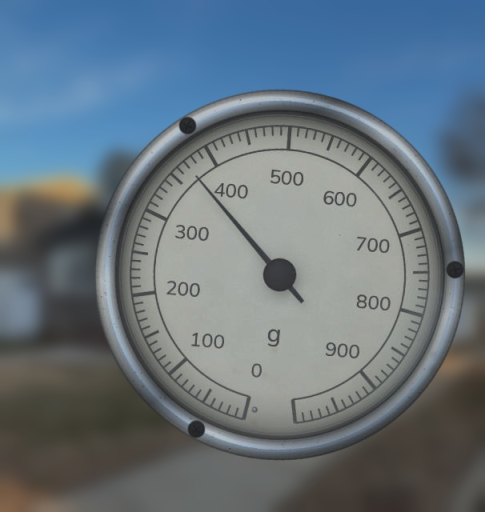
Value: 370 g
